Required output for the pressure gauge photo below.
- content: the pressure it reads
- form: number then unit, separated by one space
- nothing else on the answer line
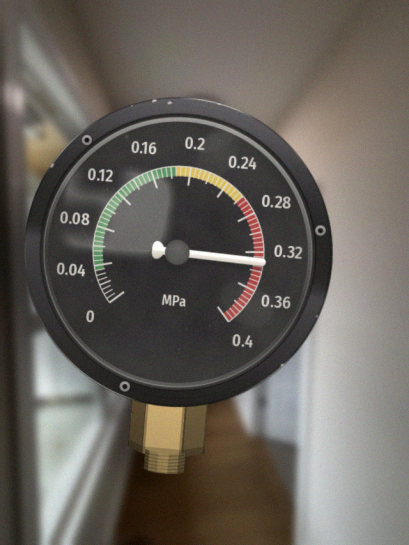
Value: 0.33 MPa
